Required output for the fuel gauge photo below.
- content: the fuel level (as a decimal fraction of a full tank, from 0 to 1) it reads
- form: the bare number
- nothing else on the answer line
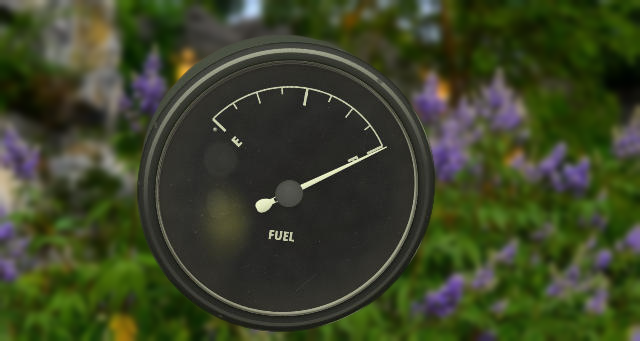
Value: 1
